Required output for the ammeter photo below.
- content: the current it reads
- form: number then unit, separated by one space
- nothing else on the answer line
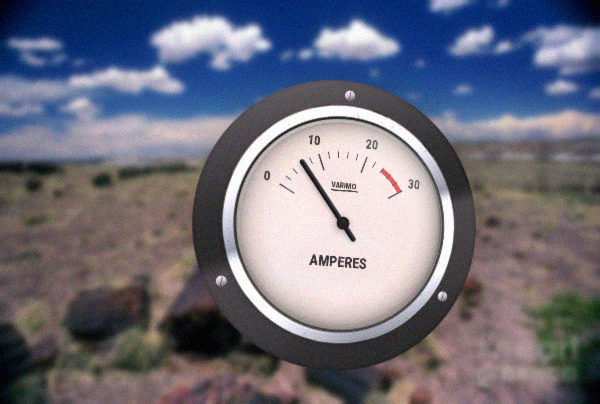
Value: 6 A
